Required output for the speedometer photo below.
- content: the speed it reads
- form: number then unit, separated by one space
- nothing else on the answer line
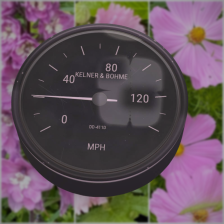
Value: 20 mph
